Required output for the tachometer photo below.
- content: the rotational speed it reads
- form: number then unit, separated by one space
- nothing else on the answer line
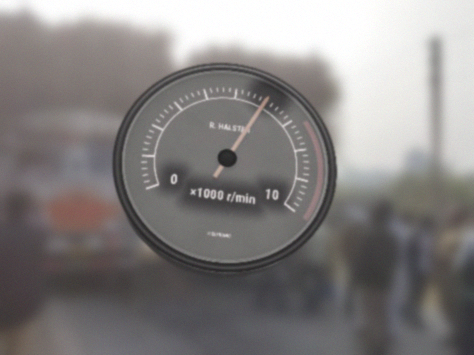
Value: 6000 rpm
